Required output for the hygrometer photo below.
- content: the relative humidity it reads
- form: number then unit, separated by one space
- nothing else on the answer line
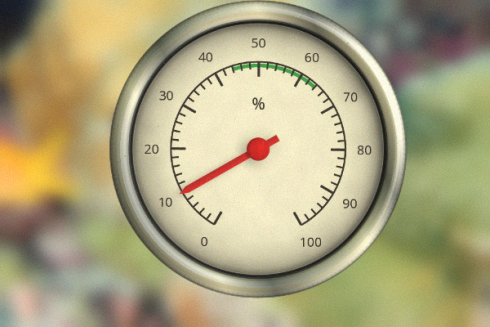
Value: 10 %
